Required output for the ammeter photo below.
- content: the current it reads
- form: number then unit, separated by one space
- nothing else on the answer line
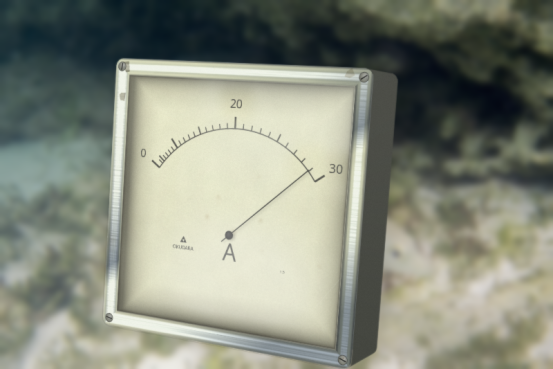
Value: 29 A
